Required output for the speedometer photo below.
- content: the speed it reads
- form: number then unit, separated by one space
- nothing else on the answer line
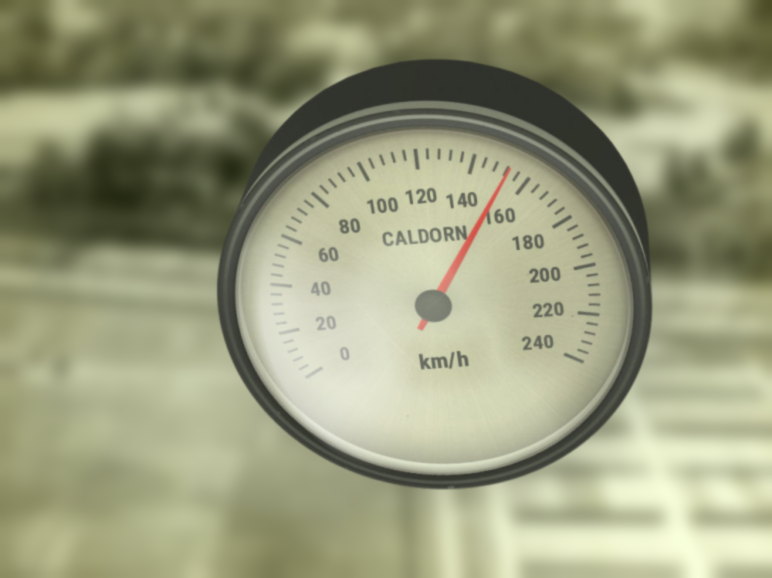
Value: 152 km/h
